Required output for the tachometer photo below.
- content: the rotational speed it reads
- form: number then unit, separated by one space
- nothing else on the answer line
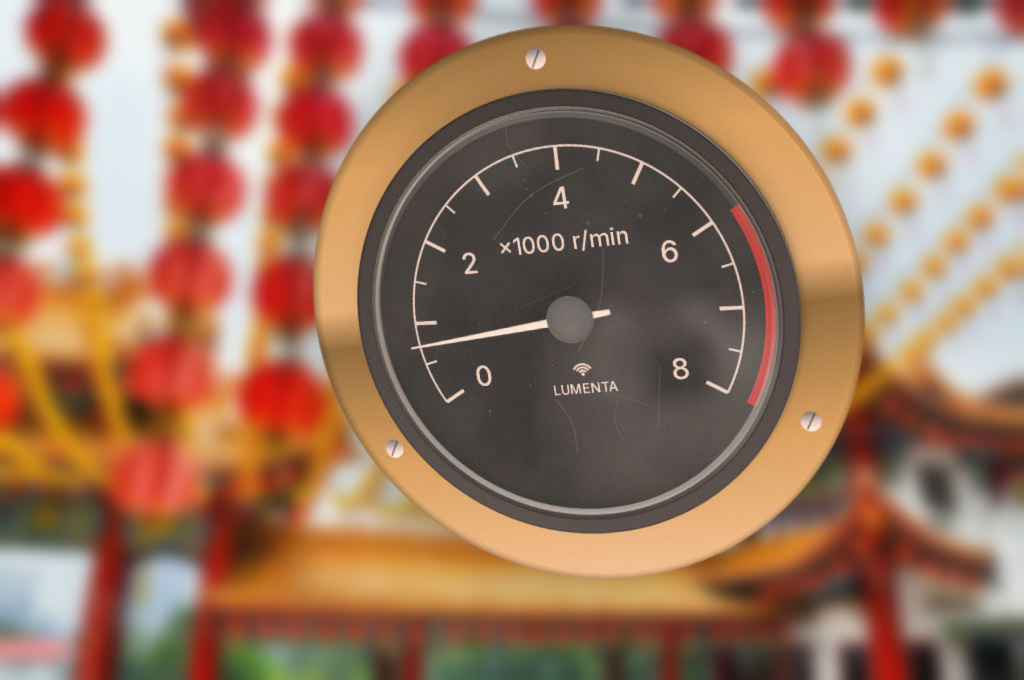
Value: 750 rpm
